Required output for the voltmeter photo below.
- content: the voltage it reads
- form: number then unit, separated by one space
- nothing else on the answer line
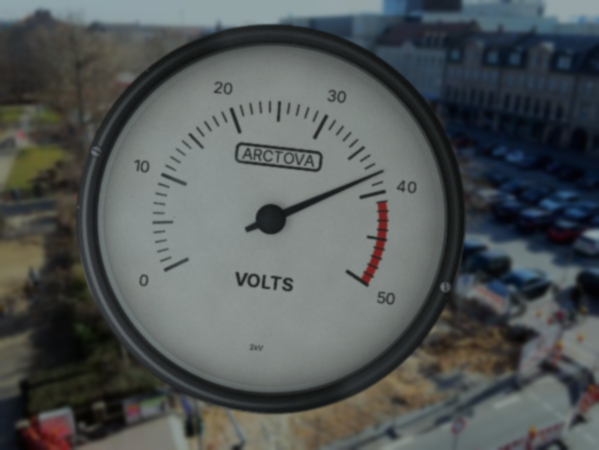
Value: 38 V
